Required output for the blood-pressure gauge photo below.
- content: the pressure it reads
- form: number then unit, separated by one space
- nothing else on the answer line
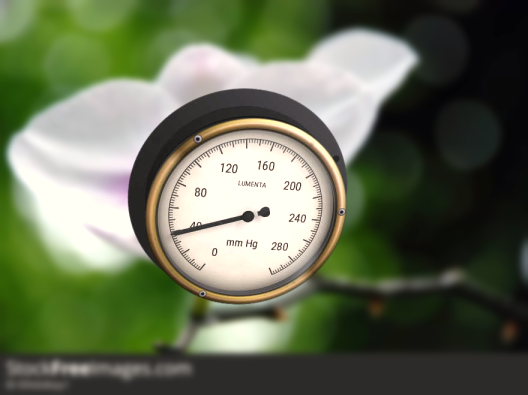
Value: 40 mmHg
